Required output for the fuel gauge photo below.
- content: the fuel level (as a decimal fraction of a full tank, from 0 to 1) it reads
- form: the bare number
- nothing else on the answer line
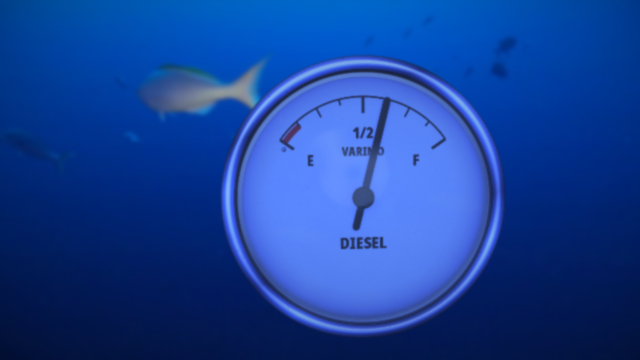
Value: 0.625
